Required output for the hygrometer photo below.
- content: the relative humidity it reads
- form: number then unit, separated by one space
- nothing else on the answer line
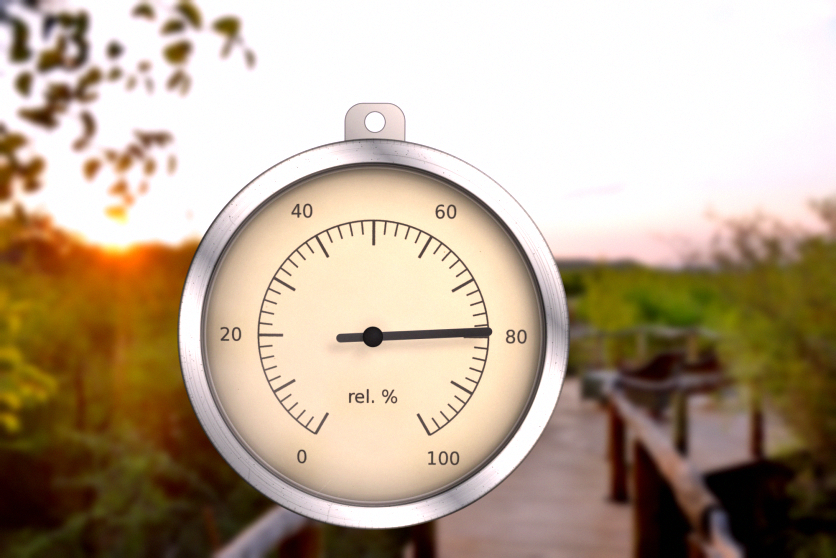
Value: 79 %
